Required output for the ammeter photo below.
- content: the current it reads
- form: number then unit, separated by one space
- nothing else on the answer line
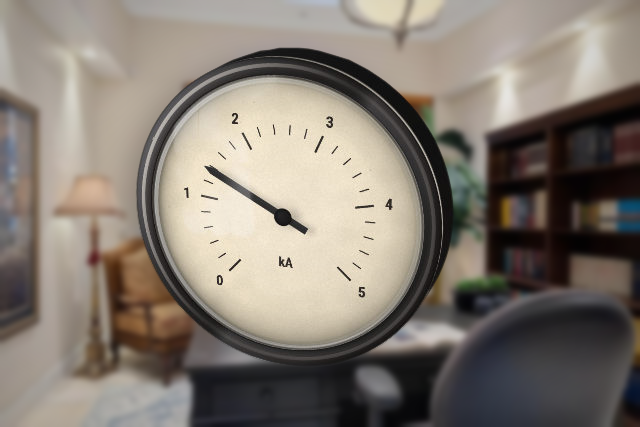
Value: 1.4 kA
